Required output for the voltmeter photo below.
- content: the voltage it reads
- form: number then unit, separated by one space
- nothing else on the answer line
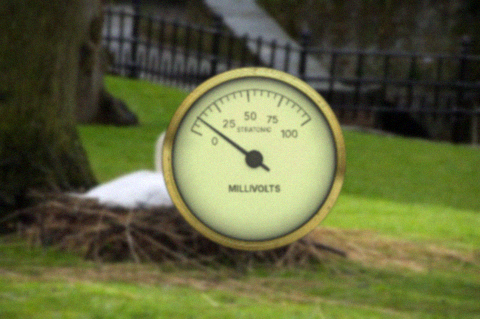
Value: 10 mV
